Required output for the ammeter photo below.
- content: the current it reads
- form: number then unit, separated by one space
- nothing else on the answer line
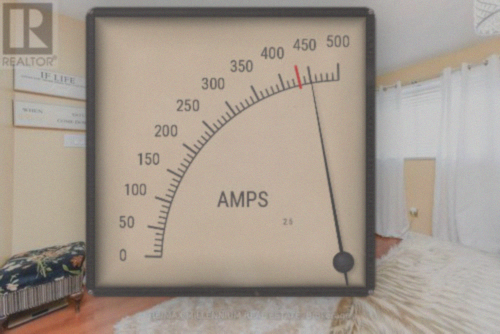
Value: 450 A
